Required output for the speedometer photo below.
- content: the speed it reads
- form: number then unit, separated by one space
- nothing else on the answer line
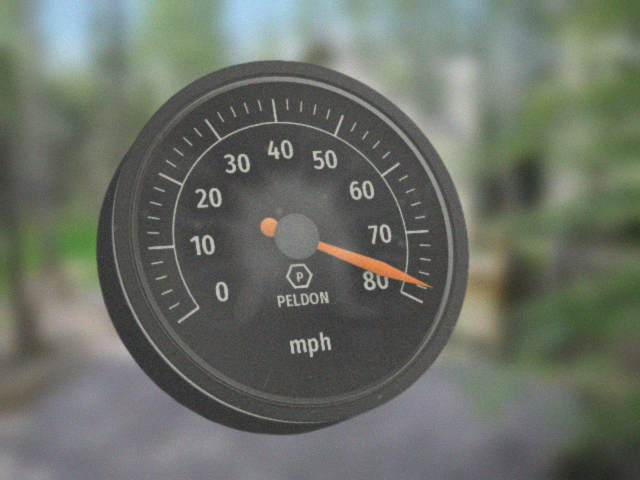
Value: 78 mph
